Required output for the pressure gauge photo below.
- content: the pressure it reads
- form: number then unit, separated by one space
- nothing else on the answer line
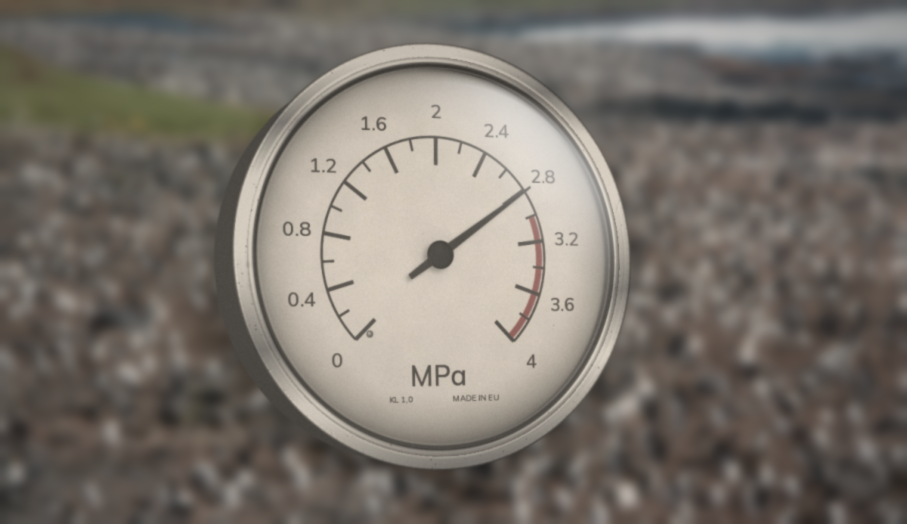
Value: 2.8 MPa
